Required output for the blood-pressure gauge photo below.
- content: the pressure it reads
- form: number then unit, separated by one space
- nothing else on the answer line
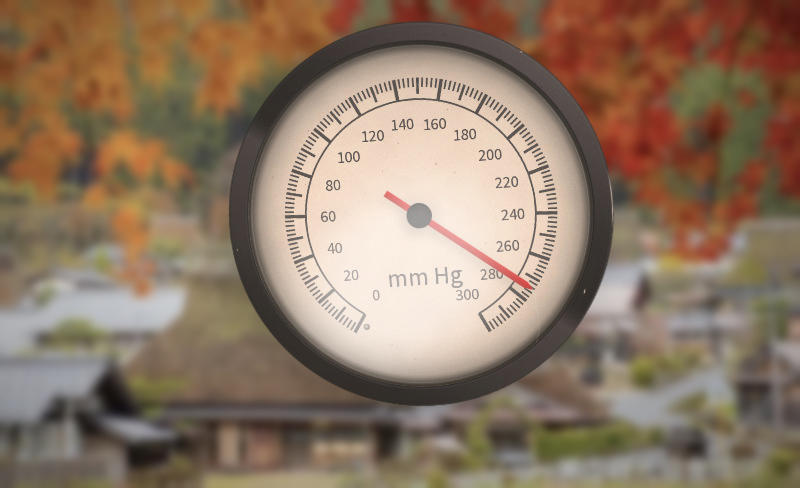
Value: 274 mmHg
